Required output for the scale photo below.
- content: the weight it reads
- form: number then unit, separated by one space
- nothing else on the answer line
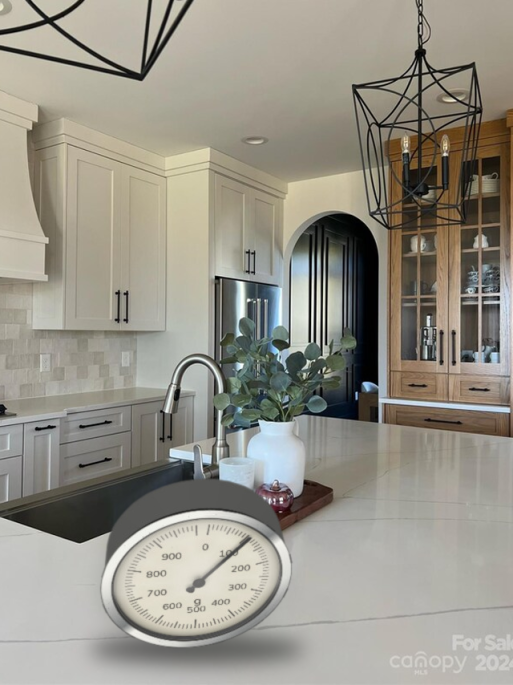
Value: 100 g
